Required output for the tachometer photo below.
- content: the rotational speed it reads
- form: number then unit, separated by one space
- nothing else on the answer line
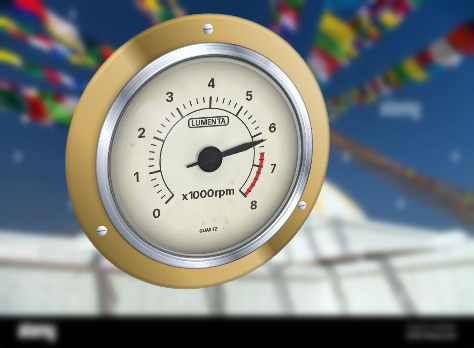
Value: 6200 rpm
